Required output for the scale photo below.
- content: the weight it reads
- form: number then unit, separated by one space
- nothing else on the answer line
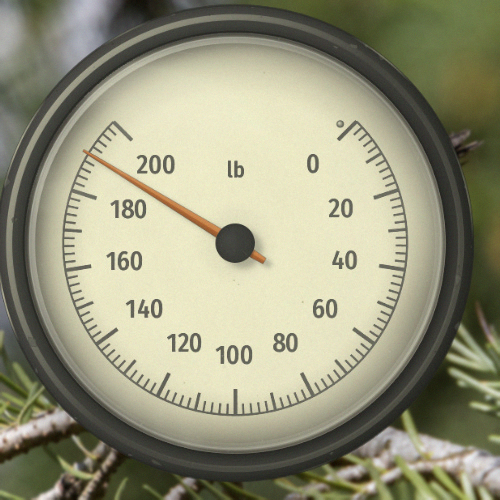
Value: 190 lb
